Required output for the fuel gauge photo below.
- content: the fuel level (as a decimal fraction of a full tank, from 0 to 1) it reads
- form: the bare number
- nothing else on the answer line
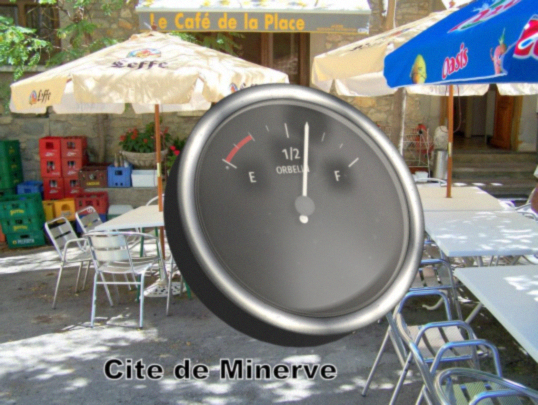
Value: 0.625
